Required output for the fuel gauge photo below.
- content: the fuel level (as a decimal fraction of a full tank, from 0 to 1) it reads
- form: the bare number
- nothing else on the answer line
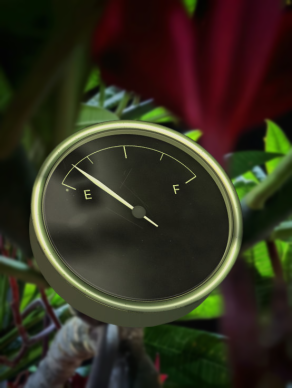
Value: 0.125
